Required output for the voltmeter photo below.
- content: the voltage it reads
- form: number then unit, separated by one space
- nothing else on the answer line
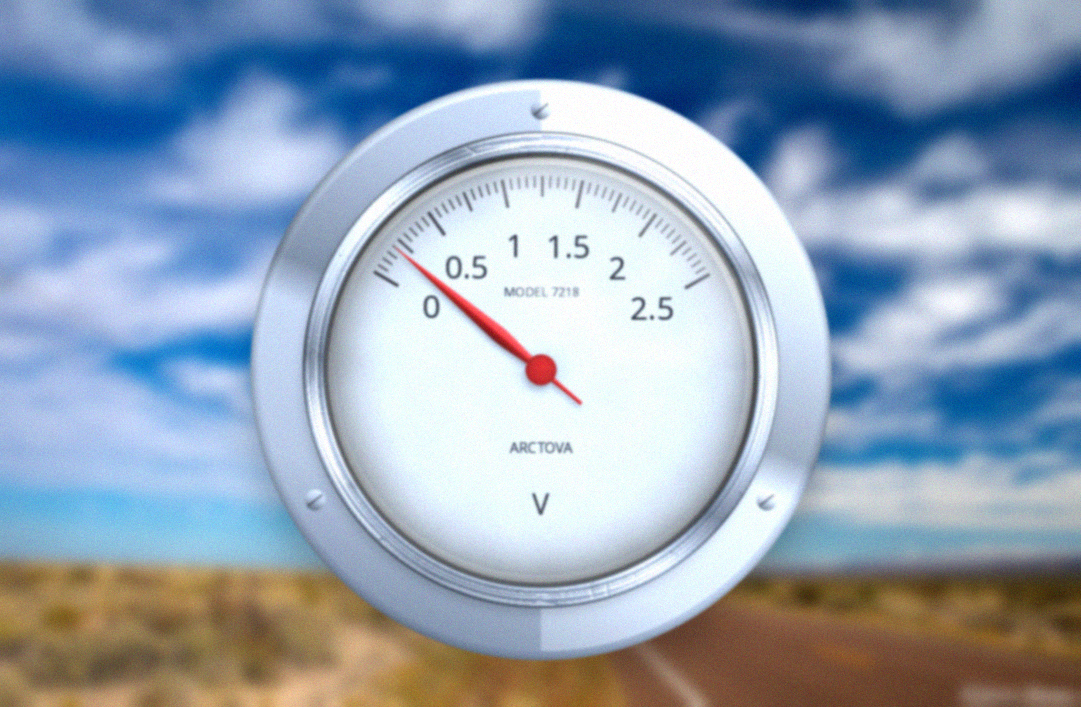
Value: 0.2 V
